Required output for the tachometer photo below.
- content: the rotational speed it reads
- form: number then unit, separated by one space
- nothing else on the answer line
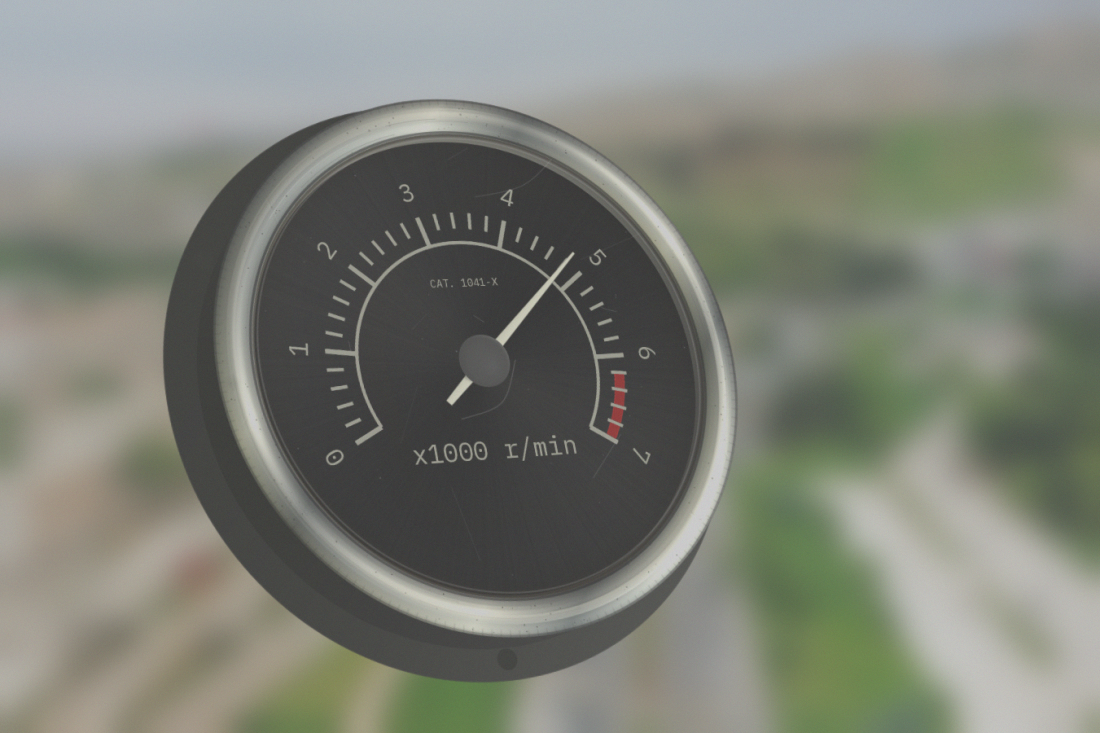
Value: 4800 rpm
